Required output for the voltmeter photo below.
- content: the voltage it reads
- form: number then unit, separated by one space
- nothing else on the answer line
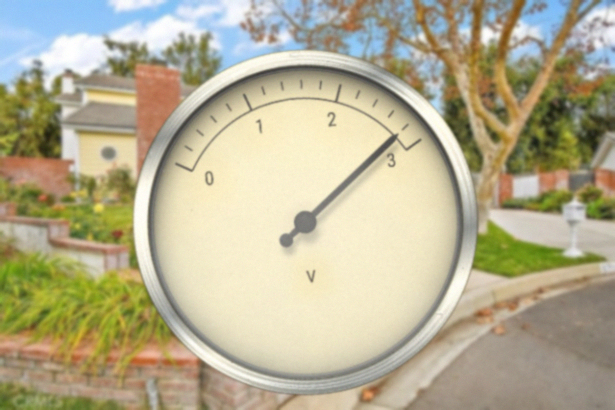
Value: 2.8 V
